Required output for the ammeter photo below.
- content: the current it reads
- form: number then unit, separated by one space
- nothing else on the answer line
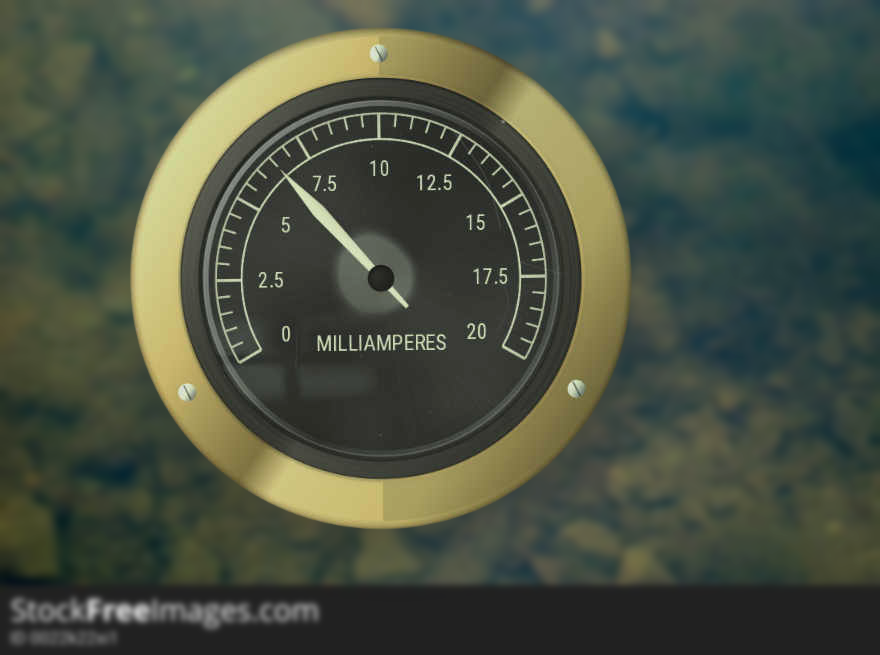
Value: 6.5 mA
